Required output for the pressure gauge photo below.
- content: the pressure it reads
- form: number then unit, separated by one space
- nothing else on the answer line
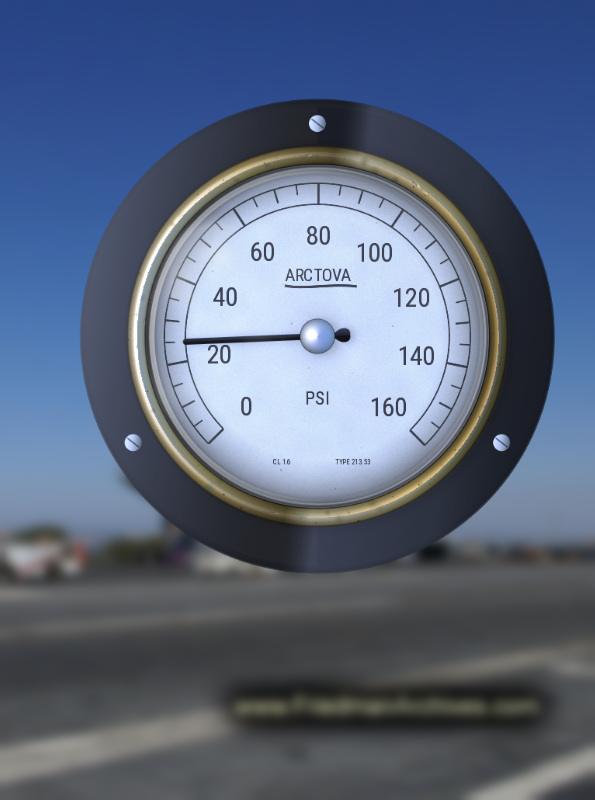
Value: 25 psi
